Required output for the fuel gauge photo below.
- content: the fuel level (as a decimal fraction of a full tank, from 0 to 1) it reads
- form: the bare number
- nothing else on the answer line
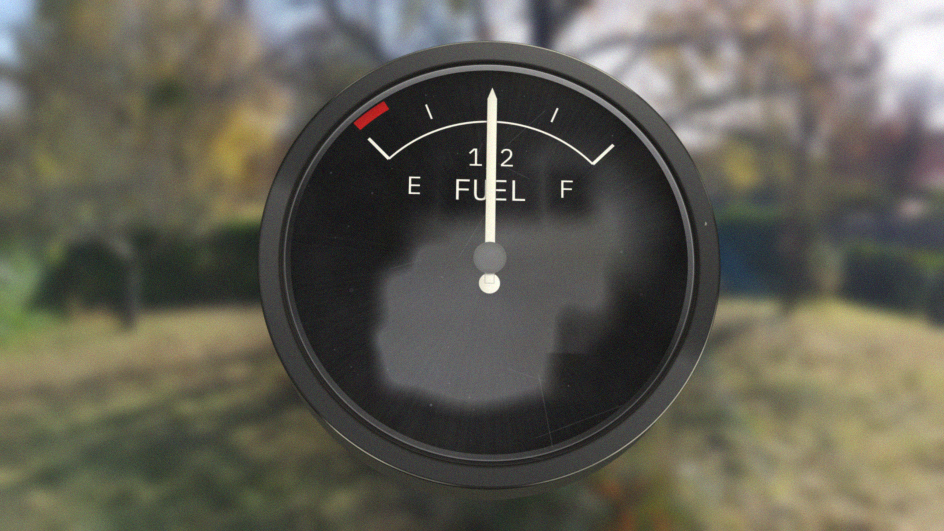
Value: 0.5
